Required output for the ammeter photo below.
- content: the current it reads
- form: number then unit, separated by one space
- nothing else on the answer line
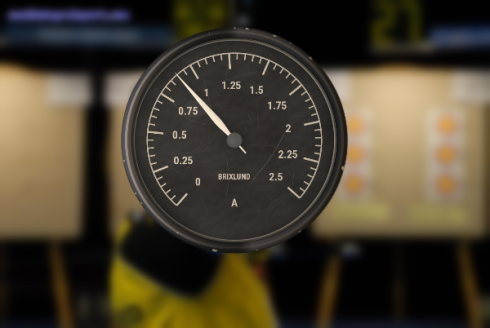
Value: 0.9 A
